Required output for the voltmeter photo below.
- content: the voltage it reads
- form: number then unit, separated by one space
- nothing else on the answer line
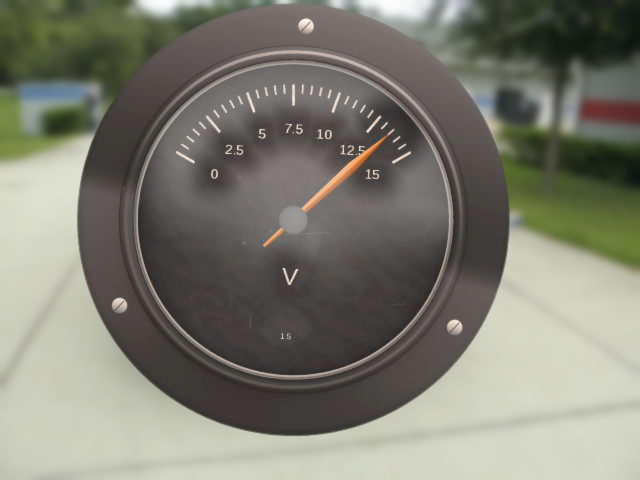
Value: 13.5 V
